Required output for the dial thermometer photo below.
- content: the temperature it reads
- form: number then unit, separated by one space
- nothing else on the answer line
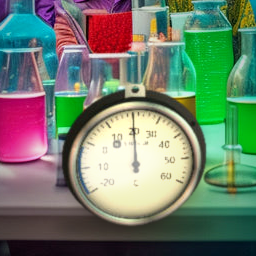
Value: 20 °C
